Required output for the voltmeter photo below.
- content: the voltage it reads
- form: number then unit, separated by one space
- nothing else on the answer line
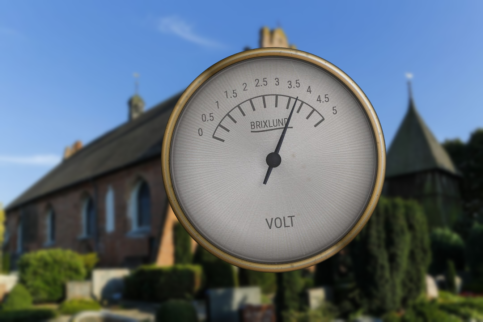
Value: 3.75 V
